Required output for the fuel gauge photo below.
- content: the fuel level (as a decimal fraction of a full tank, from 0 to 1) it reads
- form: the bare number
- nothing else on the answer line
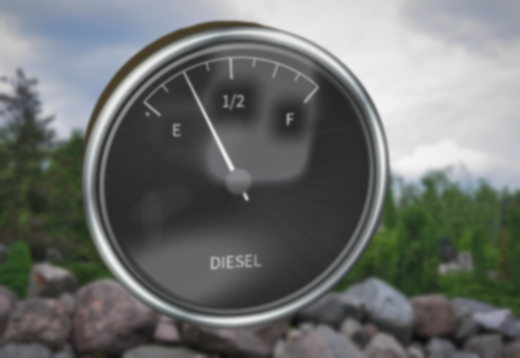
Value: 0.25
